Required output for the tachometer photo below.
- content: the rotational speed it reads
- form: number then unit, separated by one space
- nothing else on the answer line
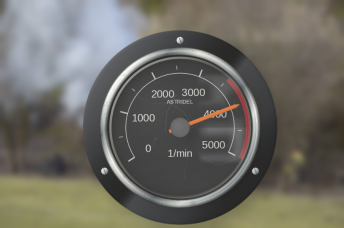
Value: 4000 rpm
